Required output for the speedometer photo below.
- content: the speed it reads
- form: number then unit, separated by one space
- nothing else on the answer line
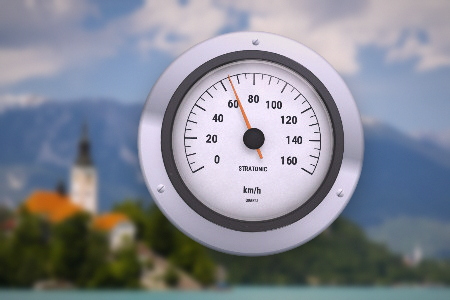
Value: 65 km/h
